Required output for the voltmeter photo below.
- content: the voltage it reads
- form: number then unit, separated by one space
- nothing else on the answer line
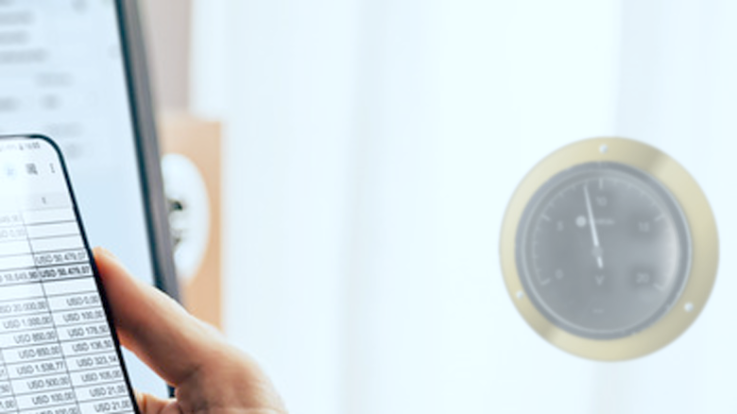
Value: 9 V
